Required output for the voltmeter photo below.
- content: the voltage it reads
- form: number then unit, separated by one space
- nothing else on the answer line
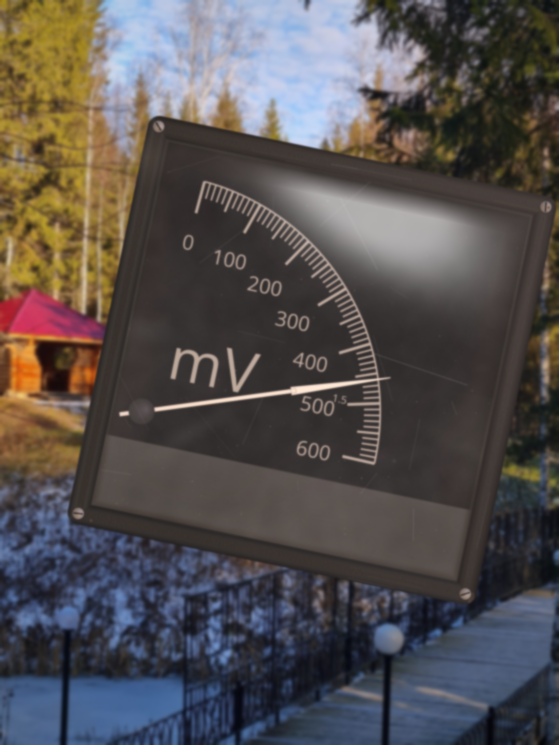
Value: 460 mV
